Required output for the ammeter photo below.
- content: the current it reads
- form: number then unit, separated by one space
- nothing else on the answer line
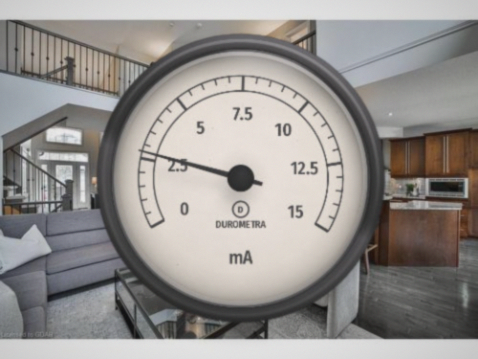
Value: 2.75 mA
